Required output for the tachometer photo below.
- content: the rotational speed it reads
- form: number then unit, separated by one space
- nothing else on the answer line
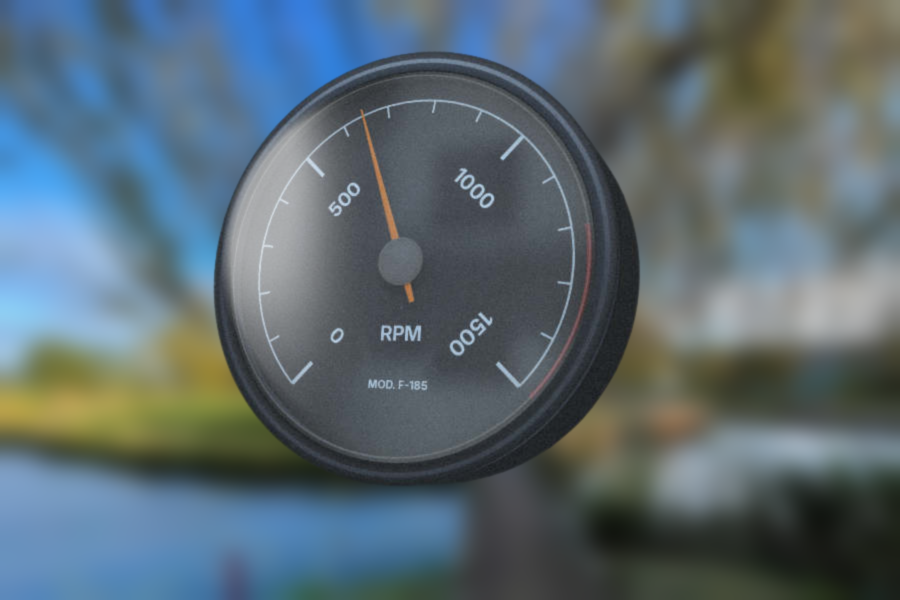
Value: 650 rpm
